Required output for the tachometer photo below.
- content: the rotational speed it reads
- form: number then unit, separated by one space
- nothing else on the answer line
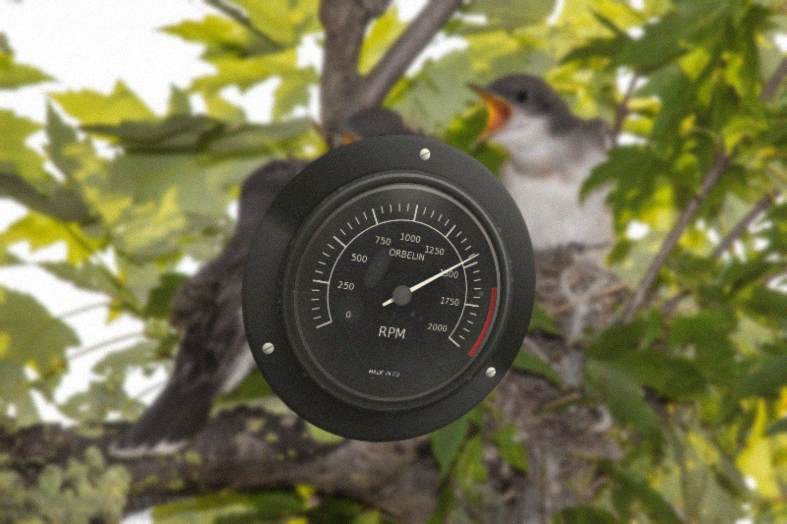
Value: 1450 rpm
